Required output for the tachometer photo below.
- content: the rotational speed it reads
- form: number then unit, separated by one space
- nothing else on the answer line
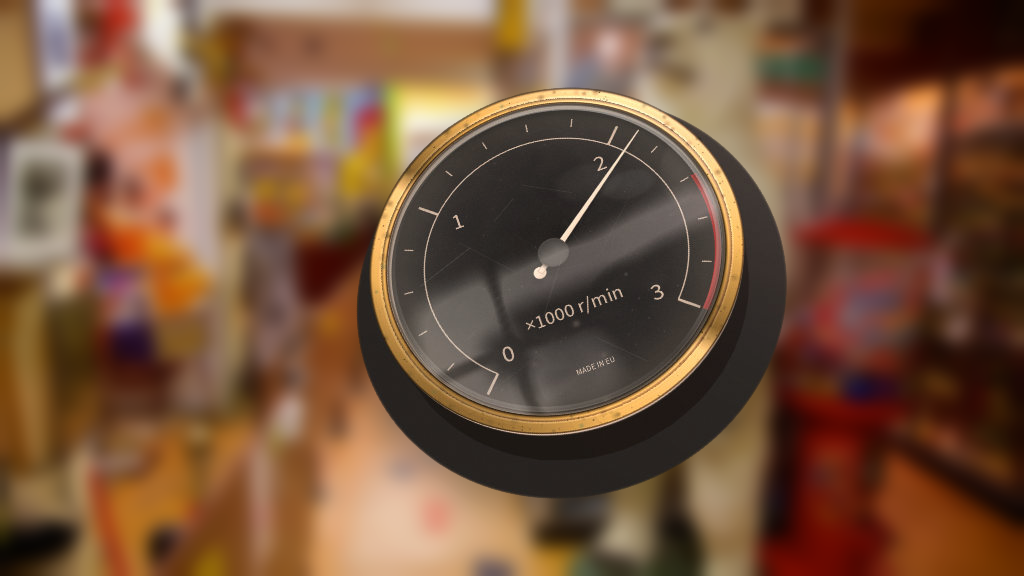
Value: 2100 rpm
